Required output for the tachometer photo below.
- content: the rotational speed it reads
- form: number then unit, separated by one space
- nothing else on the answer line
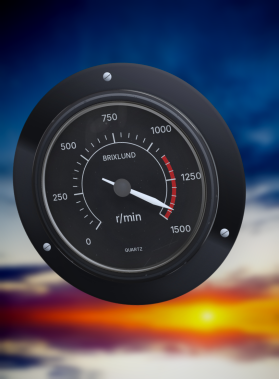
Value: 1425 rpm
